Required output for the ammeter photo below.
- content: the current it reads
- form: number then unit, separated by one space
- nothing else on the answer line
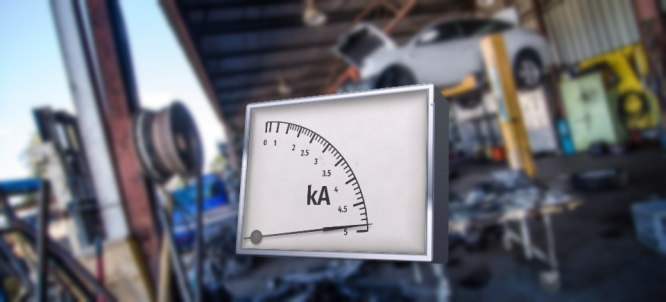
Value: 4.9 kA
